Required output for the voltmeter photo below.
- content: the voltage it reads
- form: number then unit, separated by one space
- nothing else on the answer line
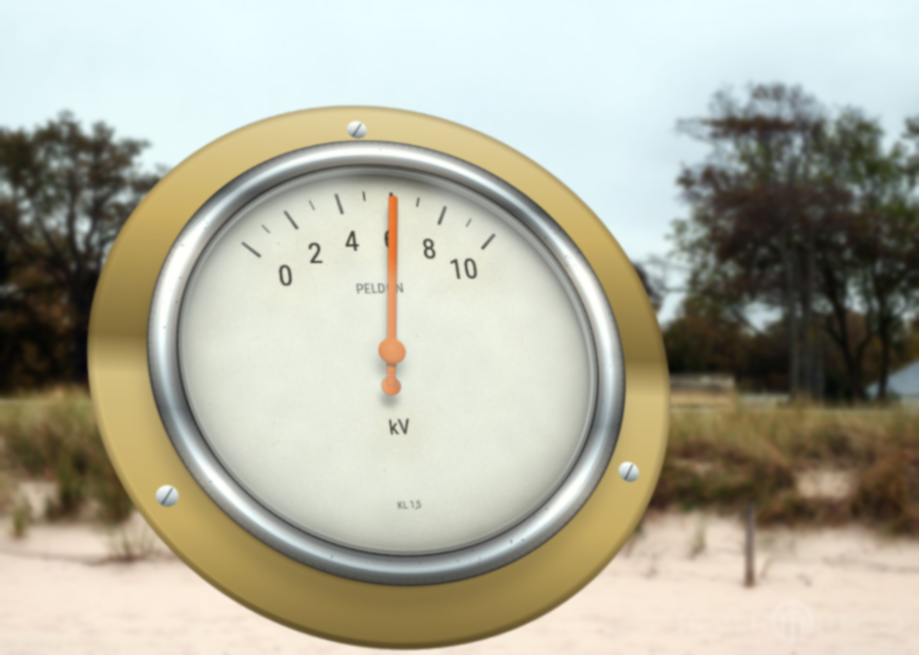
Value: 6 kV
